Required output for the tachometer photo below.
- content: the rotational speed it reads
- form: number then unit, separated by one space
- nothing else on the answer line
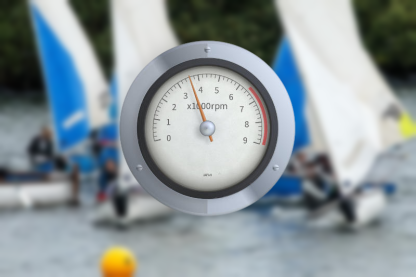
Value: 3600 rpm
